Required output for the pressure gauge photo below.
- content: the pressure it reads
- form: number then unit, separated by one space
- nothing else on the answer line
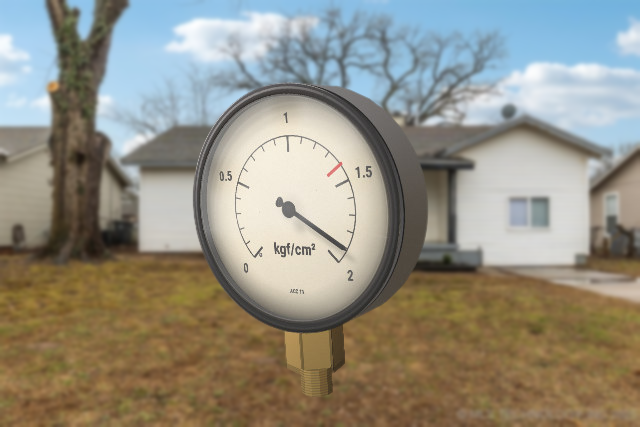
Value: 1.9 kg/cm²
